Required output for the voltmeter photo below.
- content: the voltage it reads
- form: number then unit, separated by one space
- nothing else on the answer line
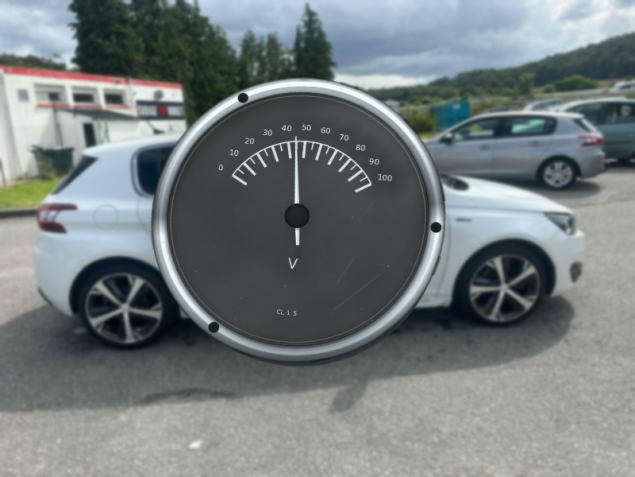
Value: 45 V
